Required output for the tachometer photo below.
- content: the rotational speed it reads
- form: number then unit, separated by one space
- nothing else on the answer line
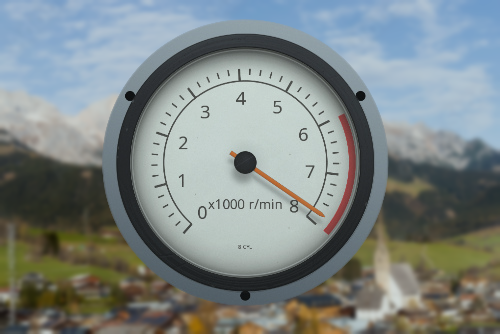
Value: 7800 rpm
